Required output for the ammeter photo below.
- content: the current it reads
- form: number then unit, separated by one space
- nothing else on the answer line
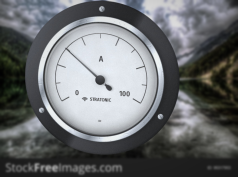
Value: 30 A
